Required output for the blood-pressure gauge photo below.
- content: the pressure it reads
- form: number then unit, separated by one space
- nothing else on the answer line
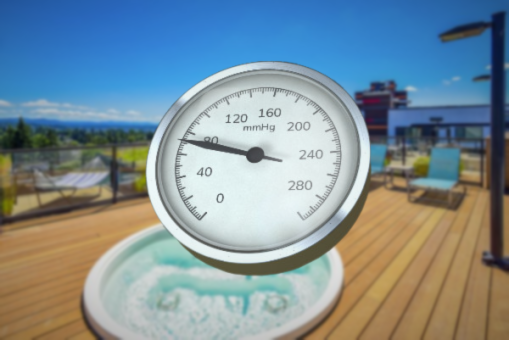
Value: 70 mmHg
